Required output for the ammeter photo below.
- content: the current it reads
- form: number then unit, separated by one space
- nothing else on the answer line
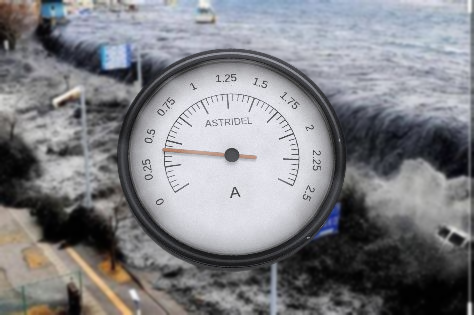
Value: 0.4 A
